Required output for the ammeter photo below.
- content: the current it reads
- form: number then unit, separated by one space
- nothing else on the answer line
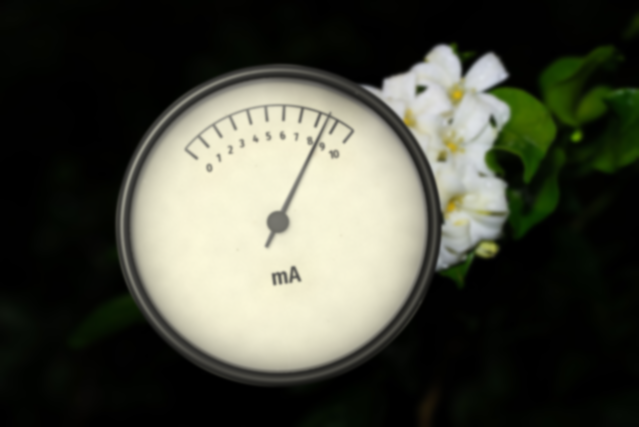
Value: 8.5 mA
